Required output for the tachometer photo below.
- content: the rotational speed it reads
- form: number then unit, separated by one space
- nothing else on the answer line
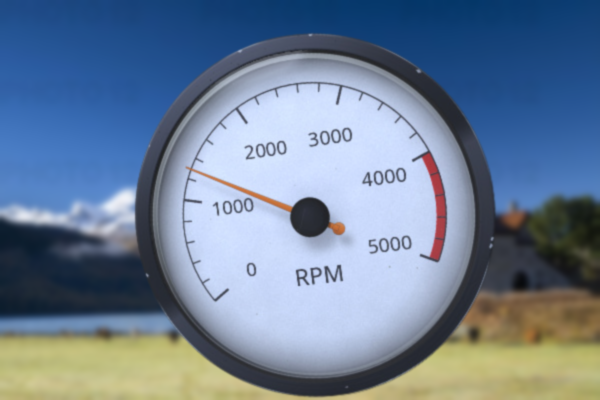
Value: 1300 rpm
